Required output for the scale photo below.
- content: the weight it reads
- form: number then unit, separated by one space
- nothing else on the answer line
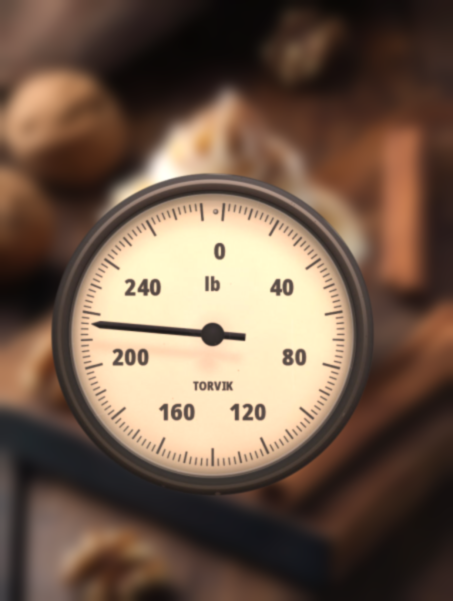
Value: 216 lb
